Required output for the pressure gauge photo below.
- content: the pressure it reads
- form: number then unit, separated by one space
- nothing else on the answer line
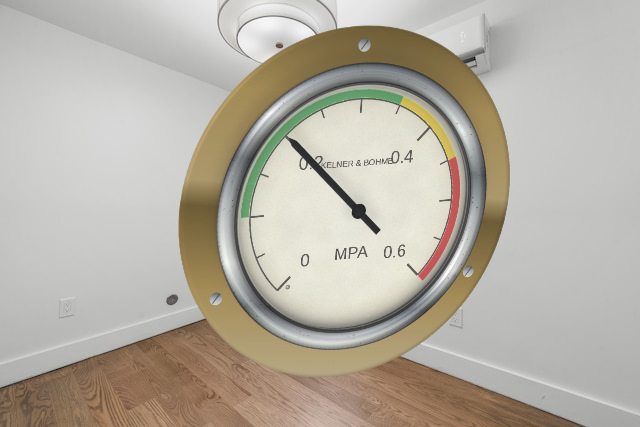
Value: 0.2 MPa
